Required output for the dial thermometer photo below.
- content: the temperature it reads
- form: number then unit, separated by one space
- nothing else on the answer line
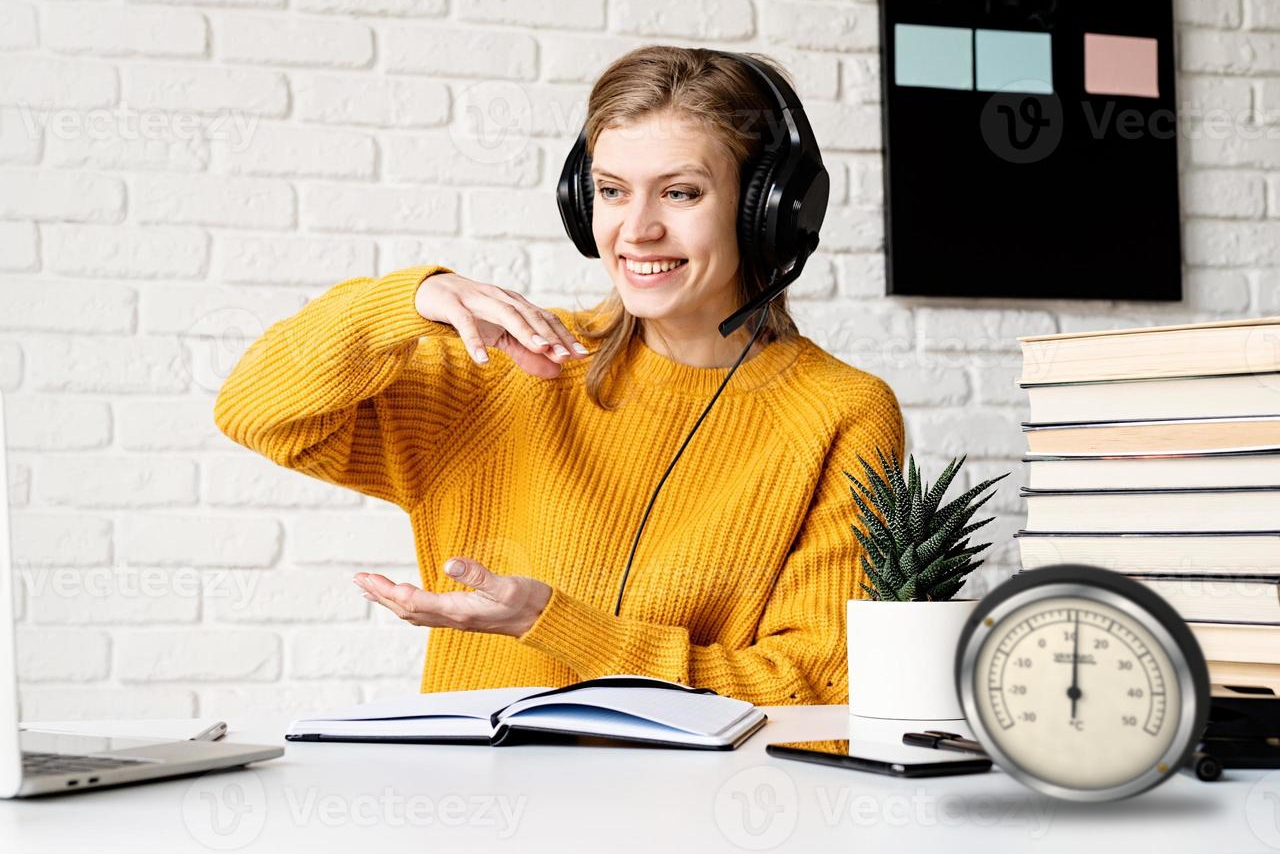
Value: 12 °C
